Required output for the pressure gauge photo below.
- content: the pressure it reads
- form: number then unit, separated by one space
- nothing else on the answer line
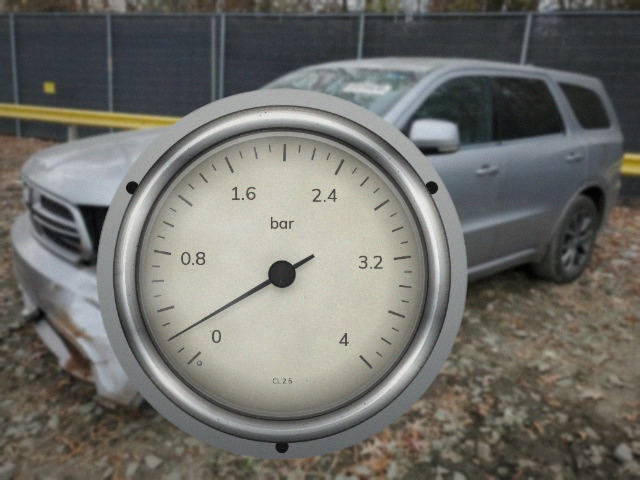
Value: 0.2 bar
